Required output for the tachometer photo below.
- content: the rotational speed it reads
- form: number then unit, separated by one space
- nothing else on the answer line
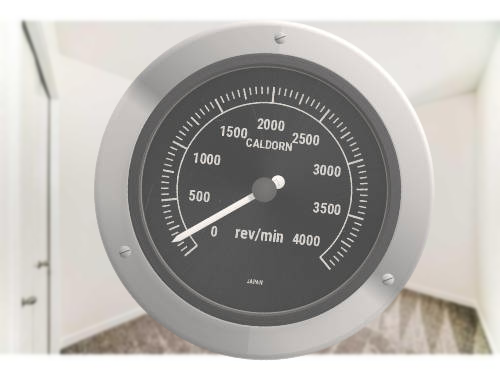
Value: 150 rpm
